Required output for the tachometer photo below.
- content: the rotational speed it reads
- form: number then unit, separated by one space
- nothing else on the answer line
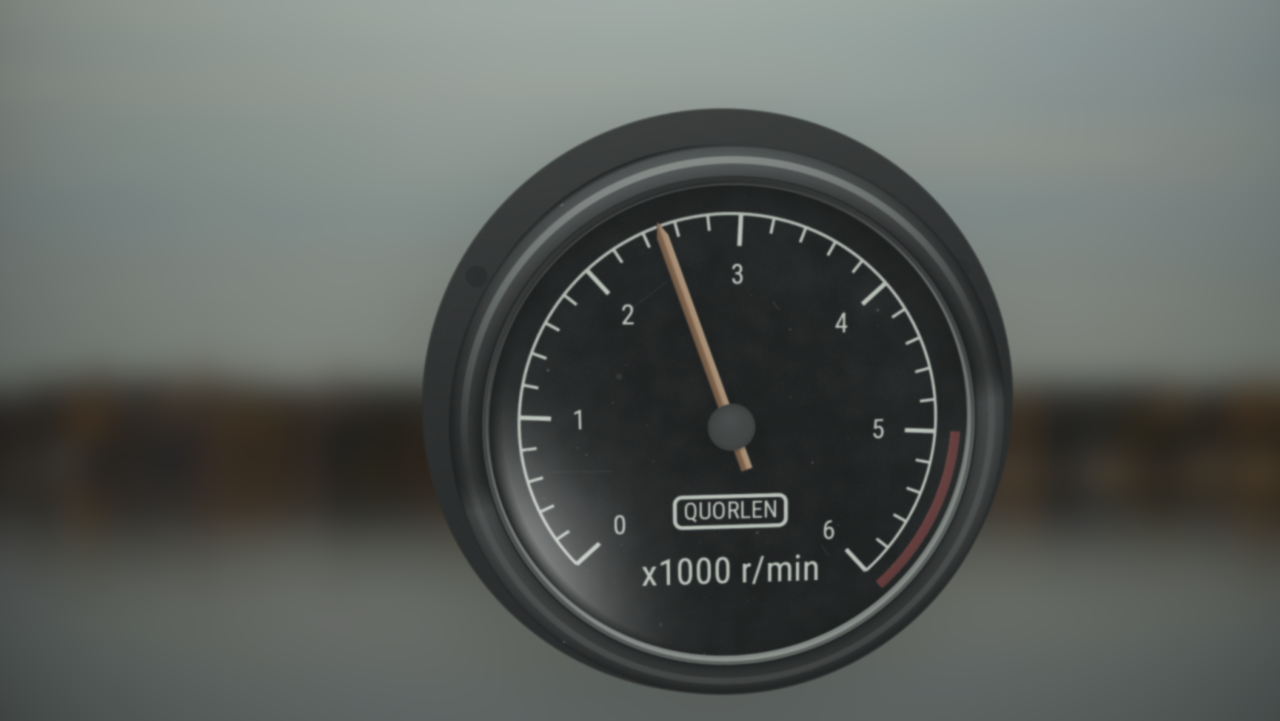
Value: 2500 rpm
